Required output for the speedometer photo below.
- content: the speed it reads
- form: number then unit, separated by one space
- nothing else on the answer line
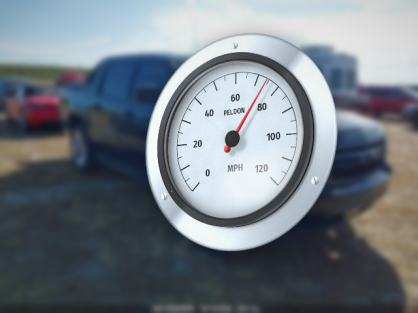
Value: 75 mph
